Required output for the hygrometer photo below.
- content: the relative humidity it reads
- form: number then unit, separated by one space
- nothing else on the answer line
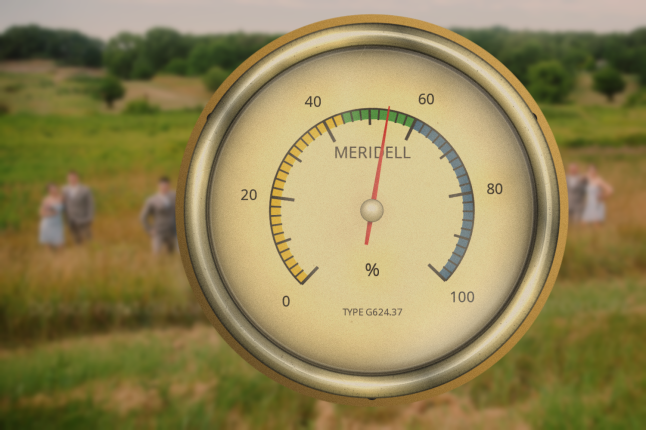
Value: 54 %
